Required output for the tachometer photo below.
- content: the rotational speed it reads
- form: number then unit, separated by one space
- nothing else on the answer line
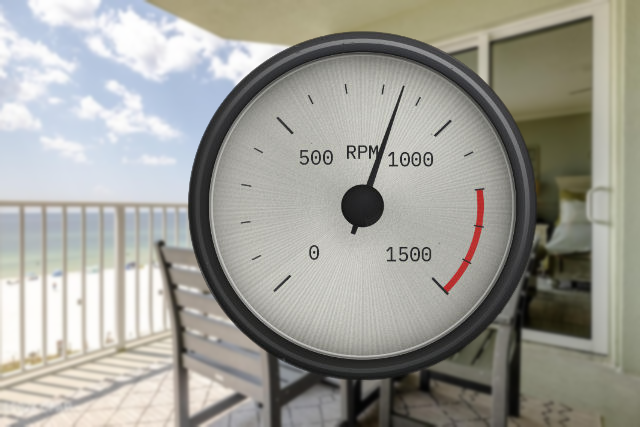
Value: 850 rpm
